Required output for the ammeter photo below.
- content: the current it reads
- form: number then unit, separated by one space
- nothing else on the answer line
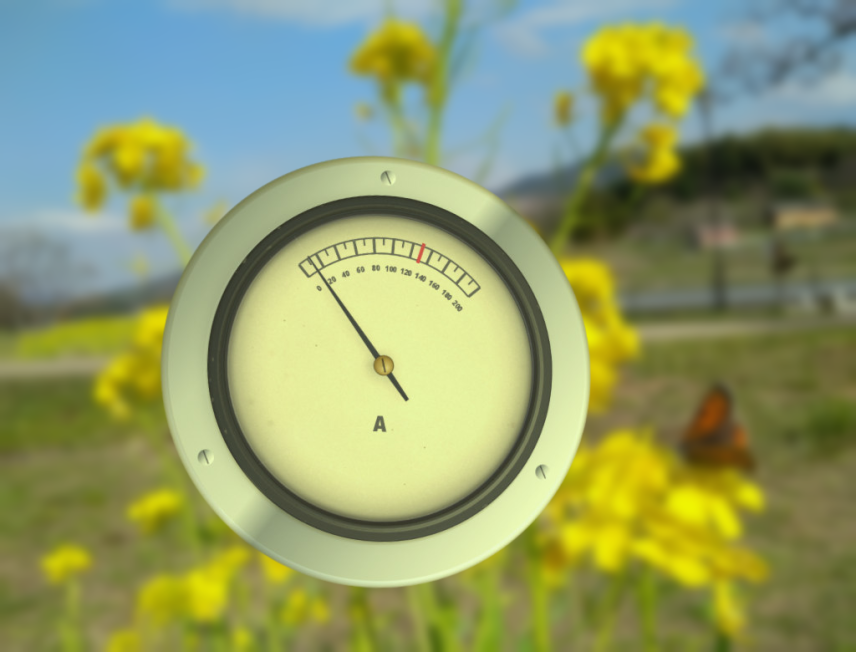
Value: 10 A
